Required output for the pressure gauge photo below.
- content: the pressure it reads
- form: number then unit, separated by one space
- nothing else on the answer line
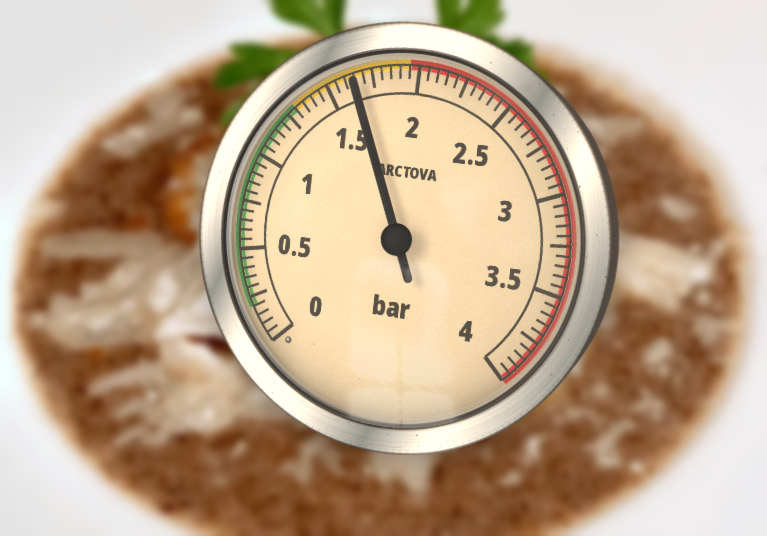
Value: 1.65 bar
